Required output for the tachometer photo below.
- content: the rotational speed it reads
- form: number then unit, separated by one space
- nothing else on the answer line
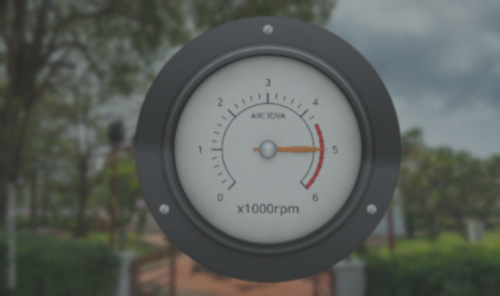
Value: 5000 rpm
